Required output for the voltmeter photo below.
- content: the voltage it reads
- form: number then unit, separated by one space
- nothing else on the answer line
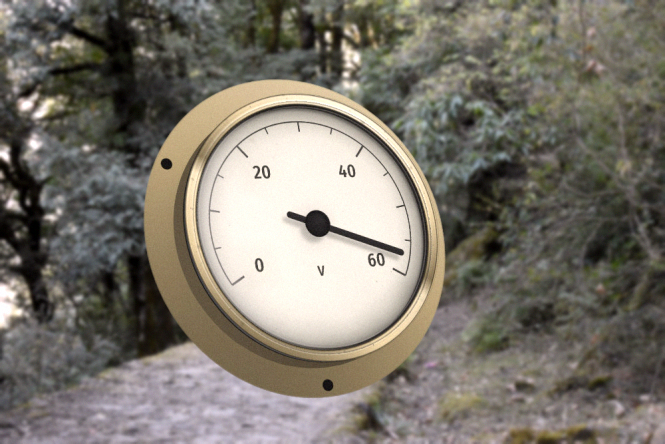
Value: 57.5 V
